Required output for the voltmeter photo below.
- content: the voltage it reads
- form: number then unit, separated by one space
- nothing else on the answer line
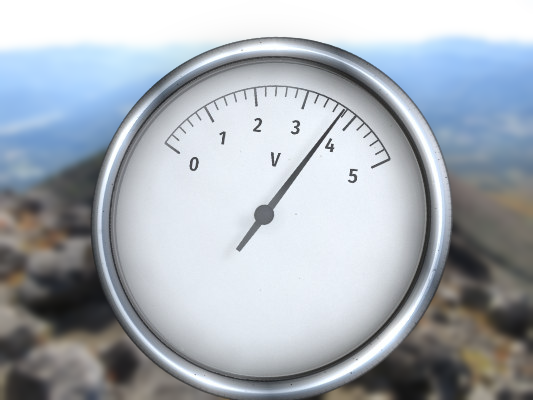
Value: 3.8 V
